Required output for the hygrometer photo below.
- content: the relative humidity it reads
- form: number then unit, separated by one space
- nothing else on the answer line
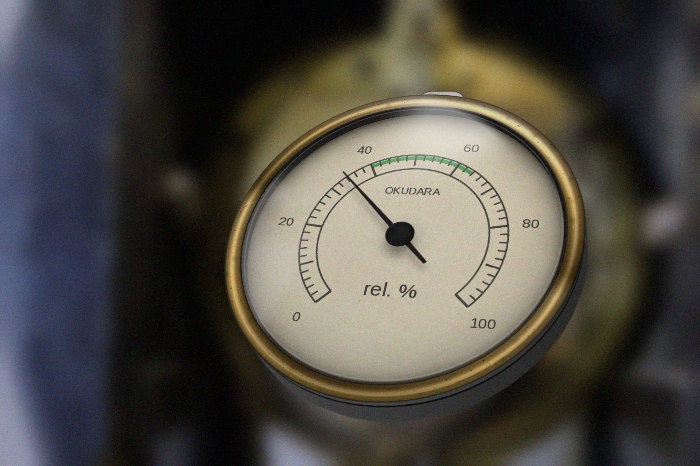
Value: 34 %
